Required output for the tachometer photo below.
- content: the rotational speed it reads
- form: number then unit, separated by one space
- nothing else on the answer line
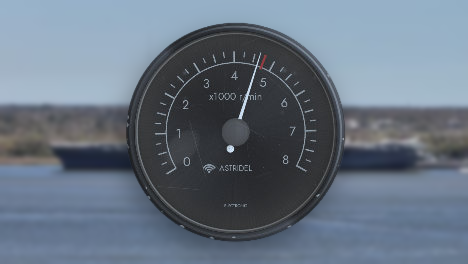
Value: 4625 rpm
